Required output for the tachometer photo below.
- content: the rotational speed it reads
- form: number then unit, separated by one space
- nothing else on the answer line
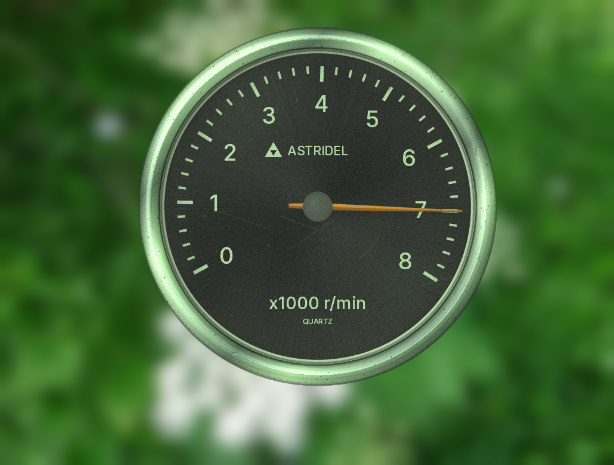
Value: 7000 rpm
